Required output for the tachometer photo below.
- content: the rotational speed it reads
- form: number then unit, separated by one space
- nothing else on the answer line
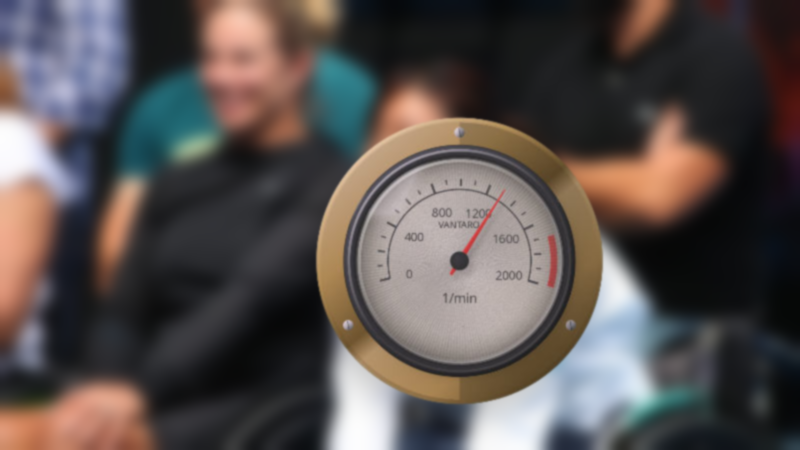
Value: 1300 rpm
